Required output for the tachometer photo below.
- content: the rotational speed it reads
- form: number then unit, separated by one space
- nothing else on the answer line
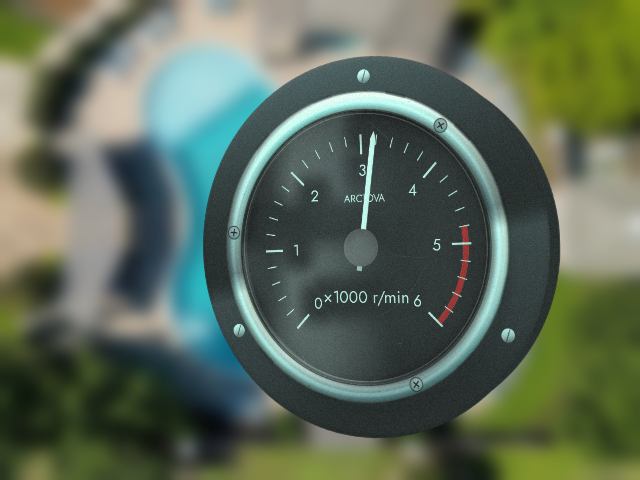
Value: 3200 rpm
